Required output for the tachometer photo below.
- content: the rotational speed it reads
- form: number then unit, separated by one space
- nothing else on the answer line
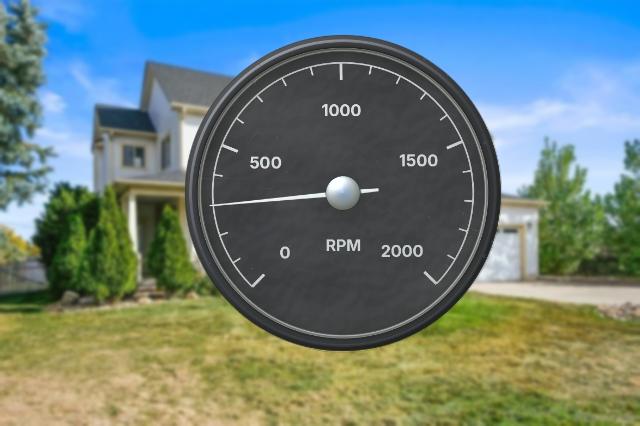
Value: 300 rpm
